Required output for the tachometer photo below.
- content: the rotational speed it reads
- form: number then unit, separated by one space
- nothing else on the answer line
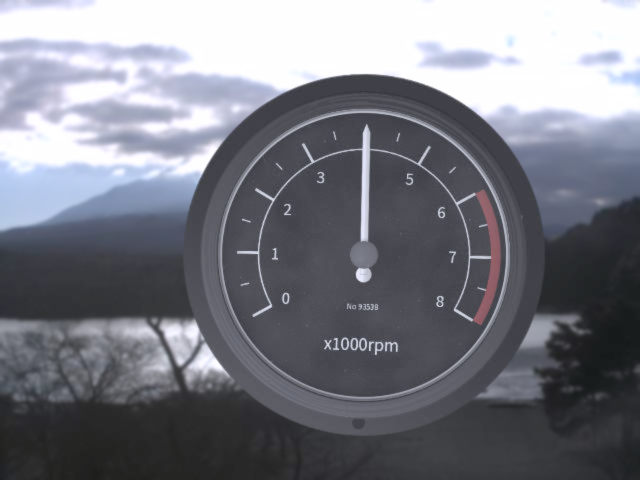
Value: 4000 rpm
